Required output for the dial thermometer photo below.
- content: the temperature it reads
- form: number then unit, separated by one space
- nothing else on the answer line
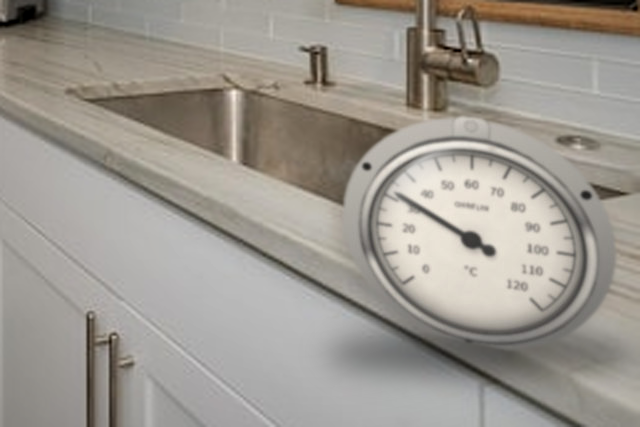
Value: 32.5 °C
